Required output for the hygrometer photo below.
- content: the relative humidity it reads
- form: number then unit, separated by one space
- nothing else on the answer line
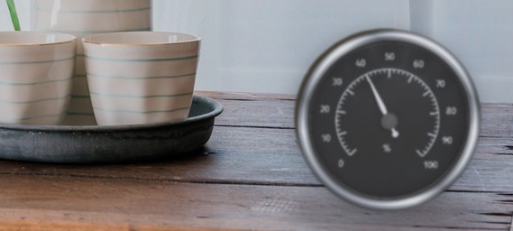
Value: 40 %
